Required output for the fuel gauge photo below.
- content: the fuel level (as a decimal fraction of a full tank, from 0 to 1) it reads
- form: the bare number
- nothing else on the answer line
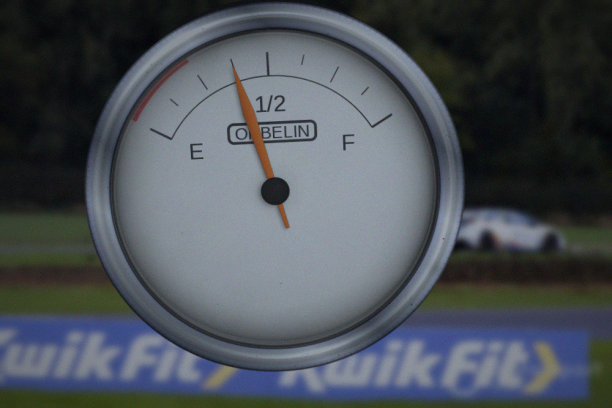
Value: 0.375
